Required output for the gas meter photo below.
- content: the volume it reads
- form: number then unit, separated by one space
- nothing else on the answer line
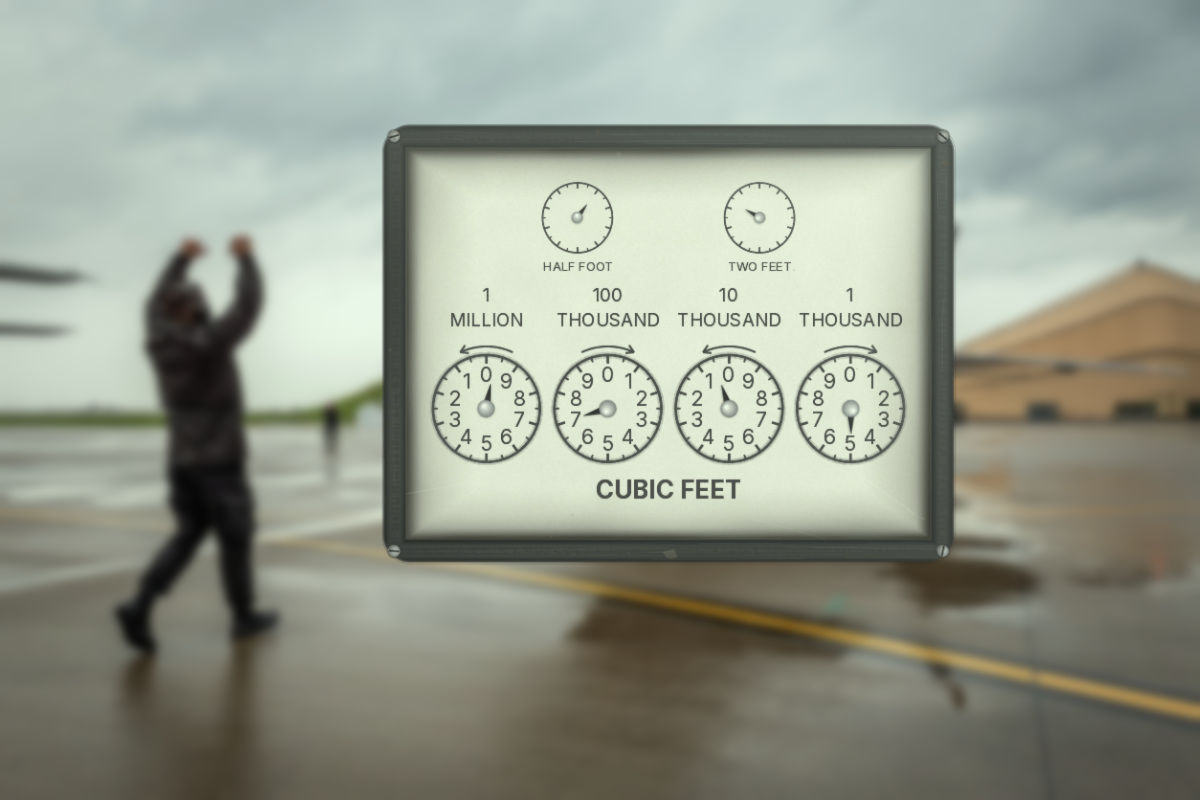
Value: 970500 ft³
